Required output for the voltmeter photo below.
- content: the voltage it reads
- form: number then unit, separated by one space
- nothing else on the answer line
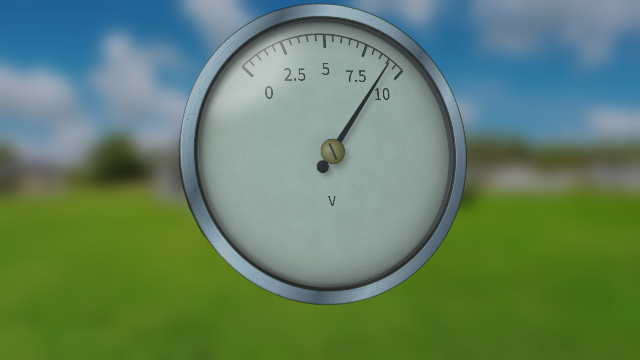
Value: 9 V
